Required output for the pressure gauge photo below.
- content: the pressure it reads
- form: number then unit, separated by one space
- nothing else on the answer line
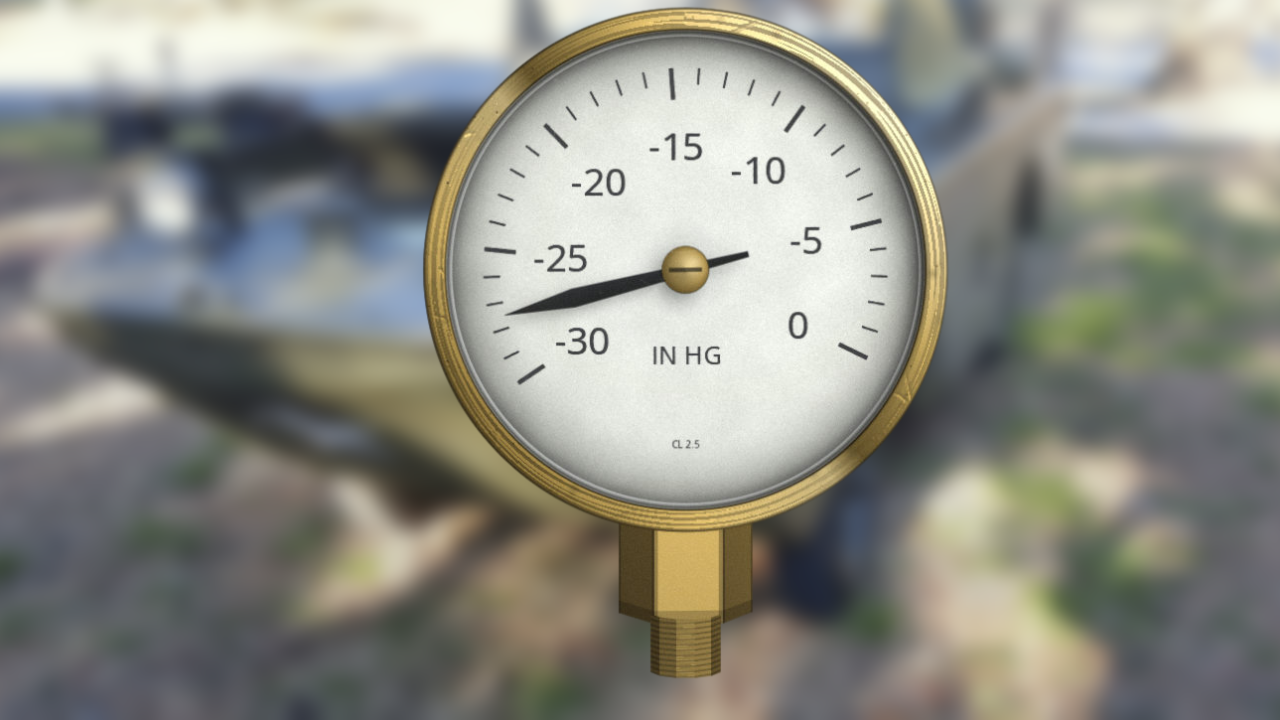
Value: -27.5 inHg
